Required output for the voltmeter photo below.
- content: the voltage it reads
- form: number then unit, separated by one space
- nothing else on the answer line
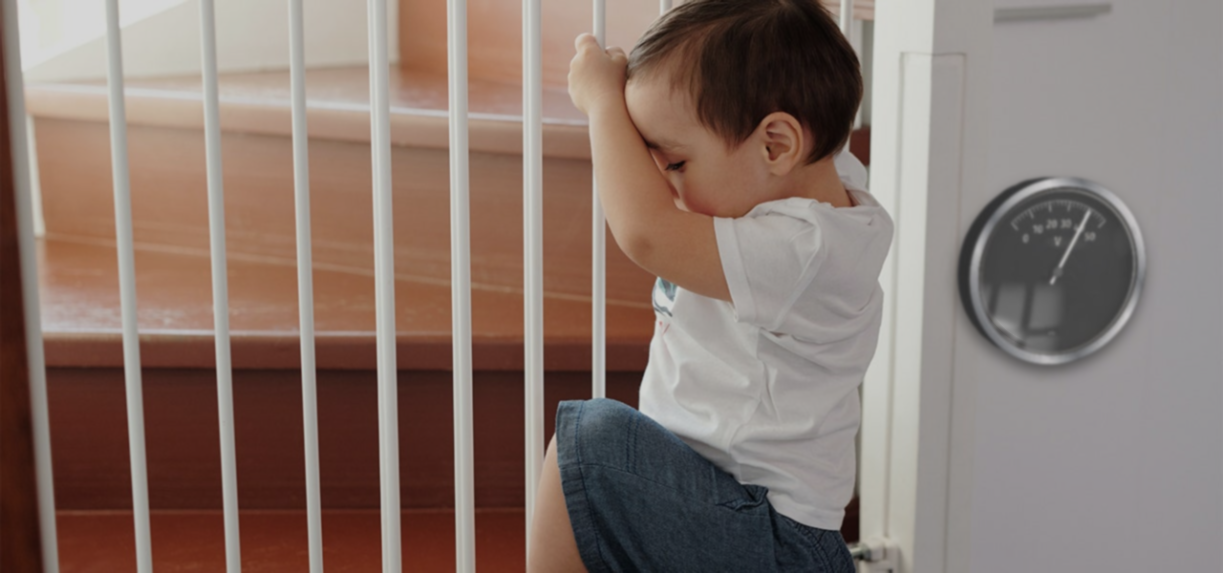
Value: 40 V
